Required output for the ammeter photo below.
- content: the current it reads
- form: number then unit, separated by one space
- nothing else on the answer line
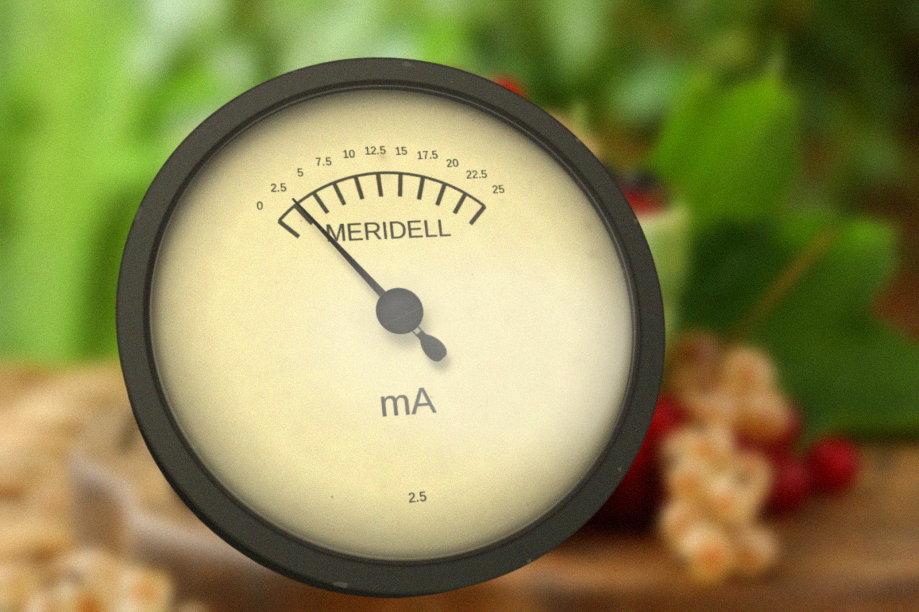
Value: 2.5 mA
